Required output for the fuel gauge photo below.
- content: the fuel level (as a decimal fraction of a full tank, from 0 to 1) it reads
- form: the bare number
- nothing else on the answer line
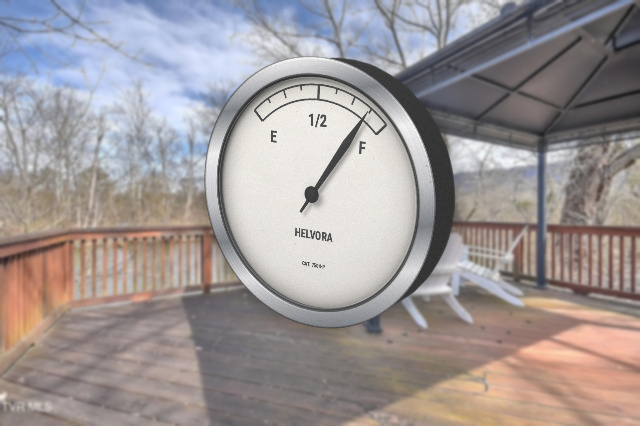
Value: 0.875
